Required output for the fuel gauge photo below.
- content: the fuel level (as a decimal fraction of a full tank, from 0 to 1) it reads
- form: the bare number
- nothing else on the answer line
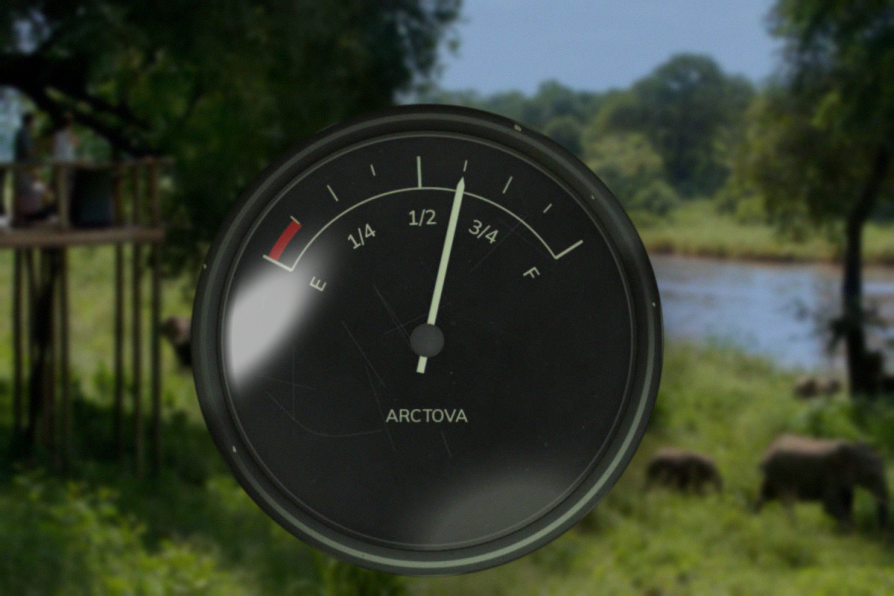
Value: 0.625
